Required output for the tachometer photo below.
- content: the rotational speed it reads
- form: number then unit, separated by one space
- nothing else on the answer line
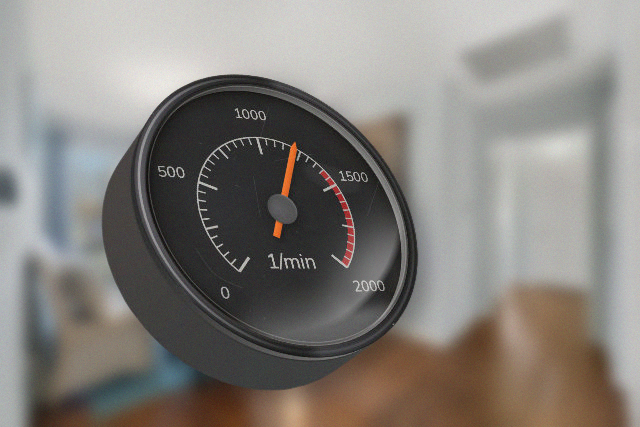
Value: 1200 rpm
